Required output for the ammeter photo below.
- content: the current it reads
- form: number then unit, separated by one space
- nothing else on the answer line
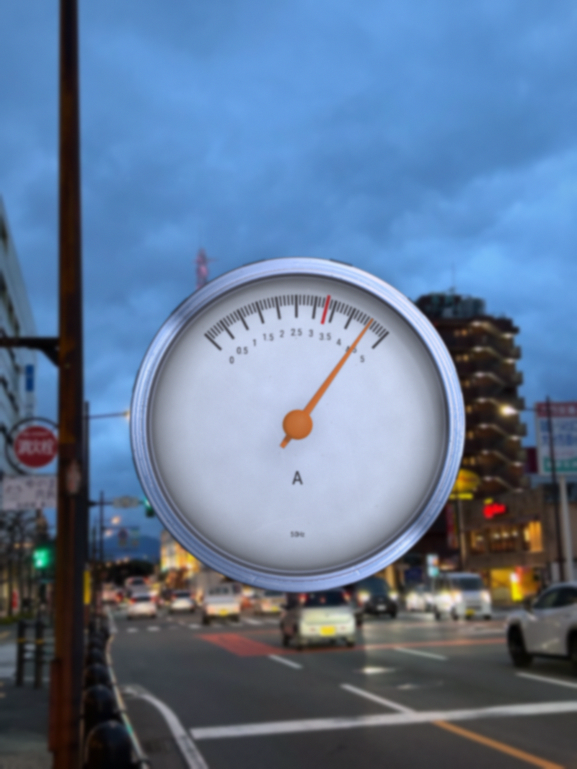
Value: 4.5 A
